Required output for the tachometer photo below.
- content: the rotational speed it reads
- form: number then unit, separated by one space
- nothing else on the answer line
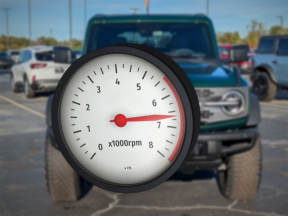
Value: 6625 rpm
